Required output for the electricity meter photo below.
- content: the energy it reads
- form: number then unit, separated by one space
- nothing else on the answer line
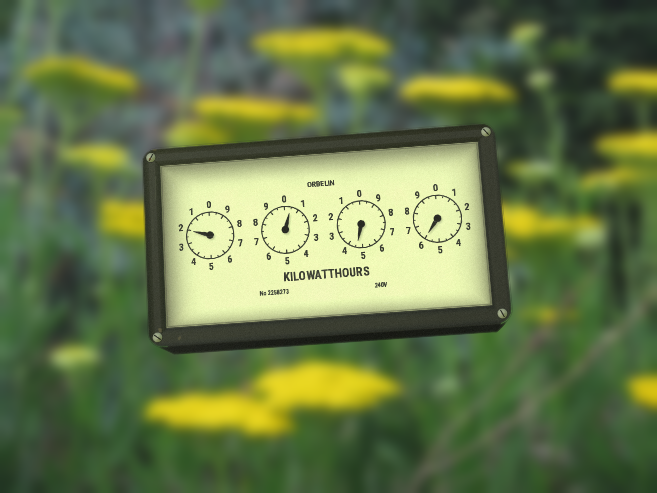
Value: 2046 kWh
